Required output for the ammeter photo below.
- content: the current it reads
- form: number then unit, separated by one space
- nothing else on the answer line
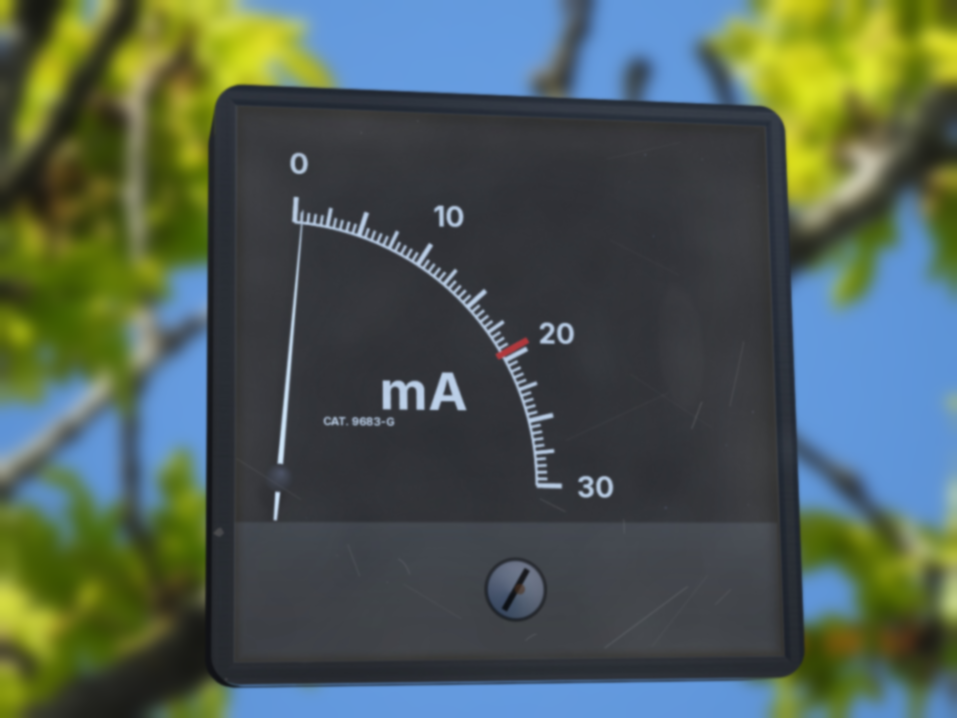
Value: 0.5 mA
